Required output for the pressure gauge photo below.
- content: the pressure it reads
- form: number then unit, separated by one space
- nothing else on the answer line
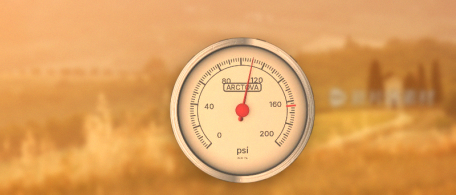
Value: 110 psi
